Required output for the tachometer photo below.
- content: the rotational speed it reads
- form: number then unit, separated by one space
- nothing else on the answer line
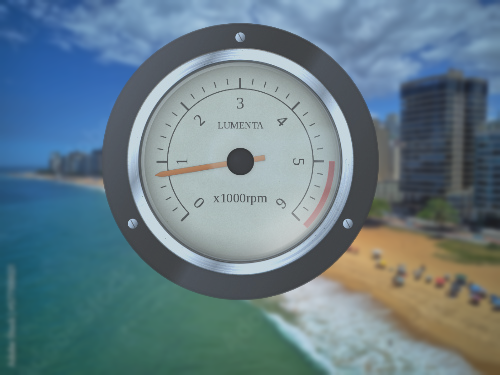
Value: 800 rpm
